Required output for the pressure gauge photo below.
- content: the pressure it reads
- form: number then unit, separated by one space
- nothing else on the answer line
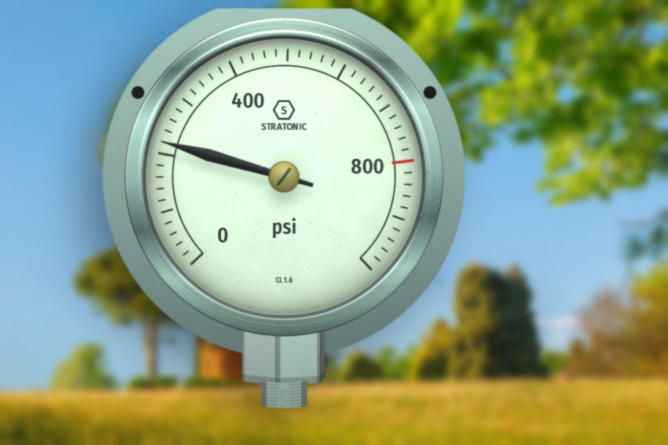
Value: 220 psi
